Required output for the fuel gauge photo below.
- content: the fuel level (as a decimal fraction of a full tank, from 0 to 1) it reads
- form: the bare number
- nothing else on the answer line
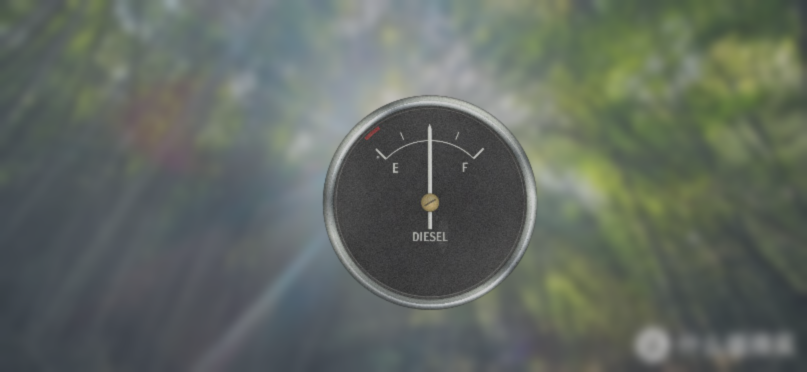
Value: 0.5
